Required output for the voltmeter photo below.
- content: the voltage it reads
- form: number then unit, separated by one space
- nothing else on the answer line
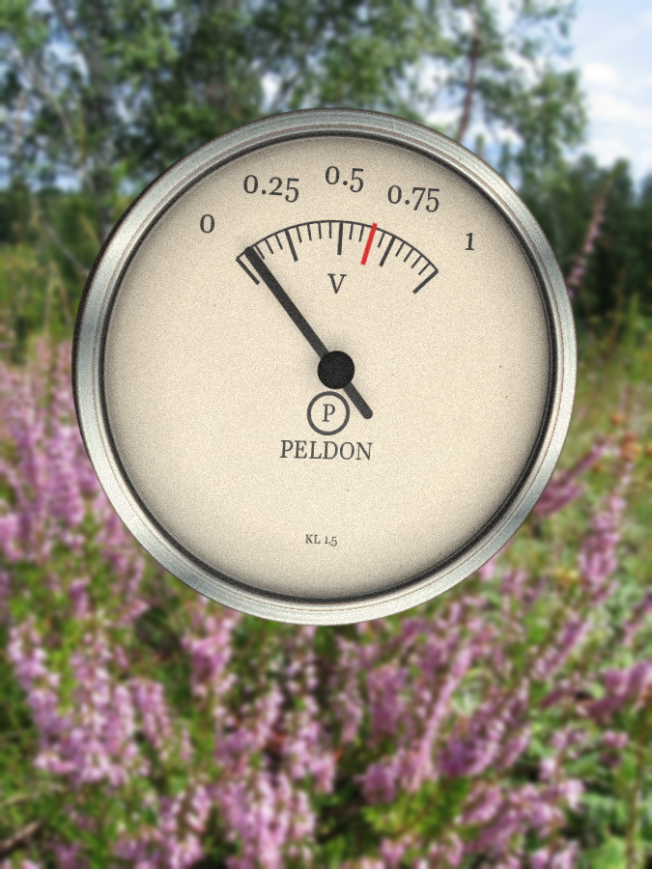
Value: 0.05 V
